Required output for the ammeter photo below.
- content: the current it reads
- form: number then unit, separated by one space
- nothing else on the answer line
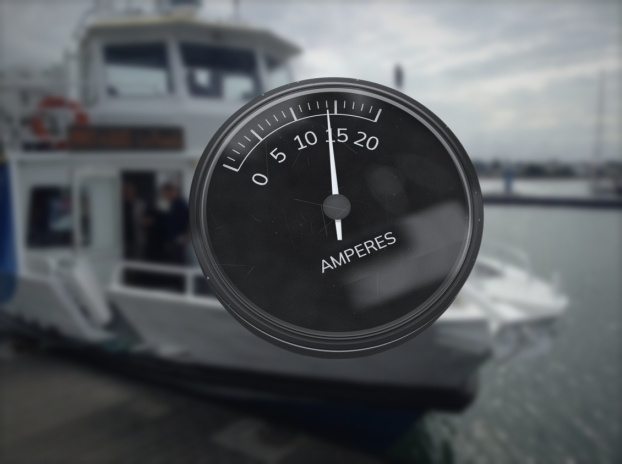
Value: 14 A
